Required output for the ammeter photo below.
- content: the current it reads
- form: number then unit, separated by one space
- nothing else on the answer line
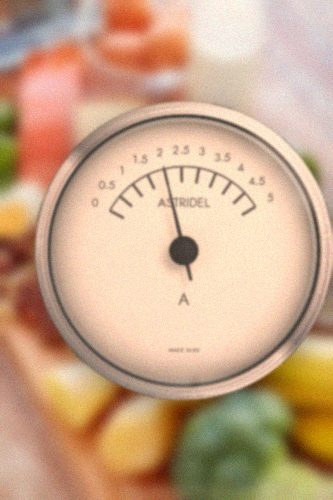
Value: 2 A
